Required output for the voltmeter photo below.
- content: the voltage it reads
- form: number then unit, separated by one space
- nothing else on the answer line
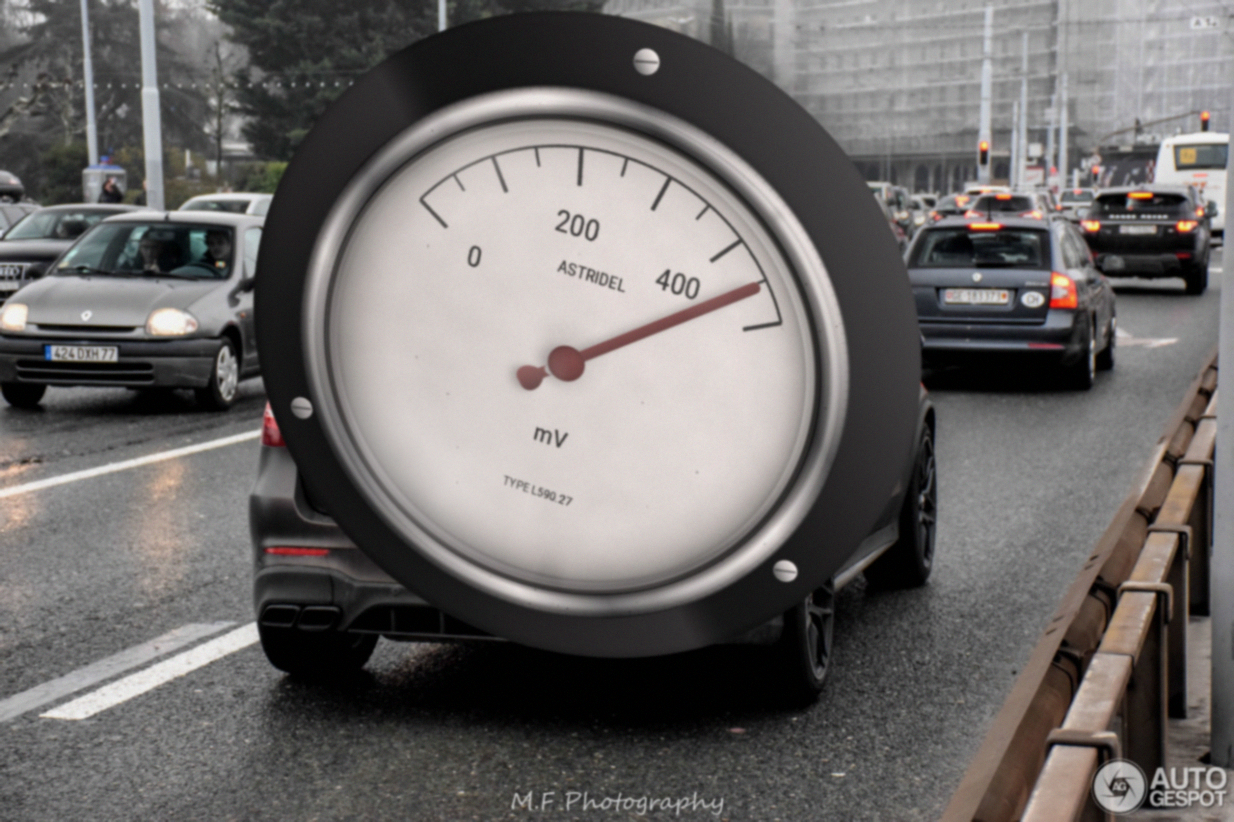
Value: 450 mV
